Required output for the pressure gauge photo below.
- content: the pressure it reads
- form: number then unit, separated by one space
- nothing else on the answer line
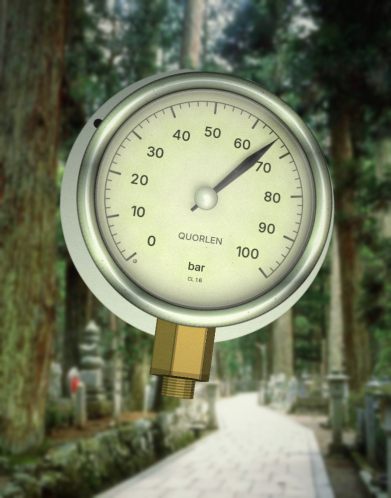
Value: 66 bar
